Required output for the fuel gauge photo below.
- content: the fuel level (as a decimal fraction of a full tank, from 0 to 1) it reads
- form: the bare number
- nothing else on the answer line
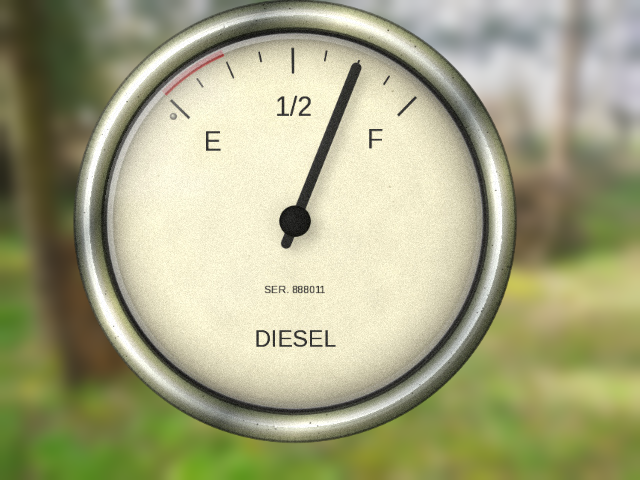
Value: 0.75
